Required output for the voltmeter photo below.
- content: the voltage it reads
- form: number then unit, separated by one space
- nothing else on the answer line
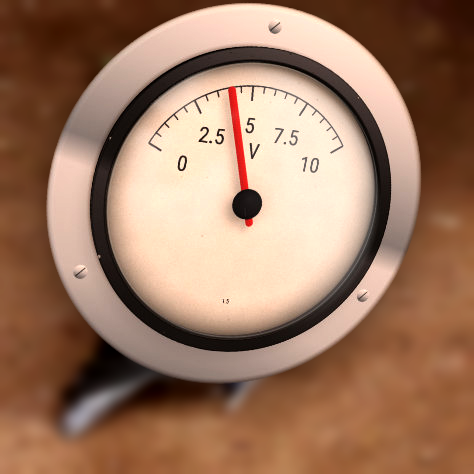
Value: 4 V
